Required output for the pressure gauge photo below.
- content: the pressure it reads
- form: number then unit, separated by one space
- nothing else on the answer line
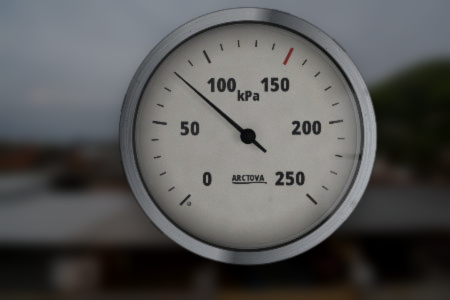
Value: 80 kPa
